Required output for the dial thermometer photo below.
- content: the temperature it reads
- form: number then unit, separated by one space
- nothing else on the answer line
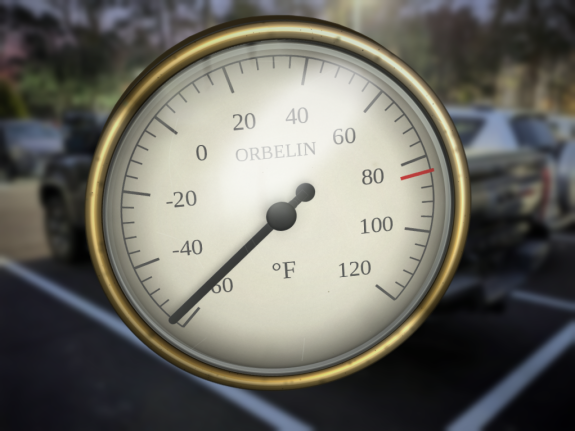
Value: -56 °F
